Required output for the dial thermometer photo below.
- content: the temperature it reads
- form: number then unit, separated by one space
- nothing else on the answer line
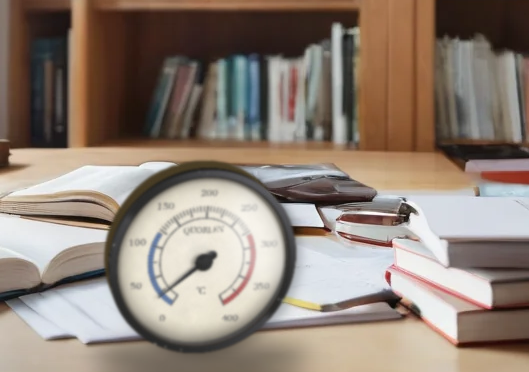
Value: 25 °C
